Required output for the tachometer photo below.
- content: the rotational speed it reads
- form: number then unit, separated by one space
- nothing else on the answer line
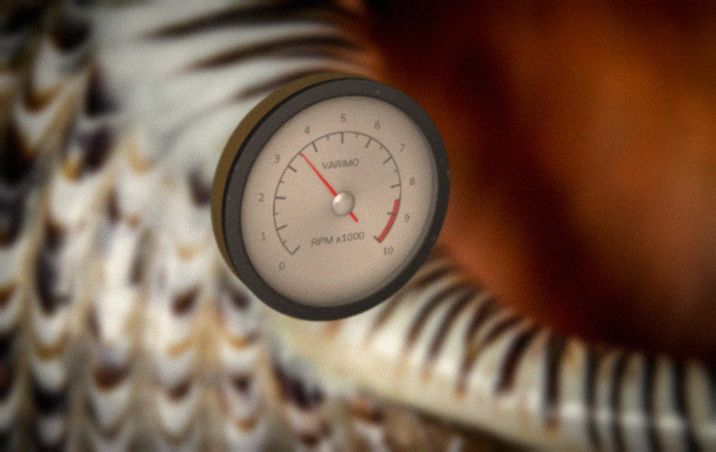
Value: 3500 rpm
